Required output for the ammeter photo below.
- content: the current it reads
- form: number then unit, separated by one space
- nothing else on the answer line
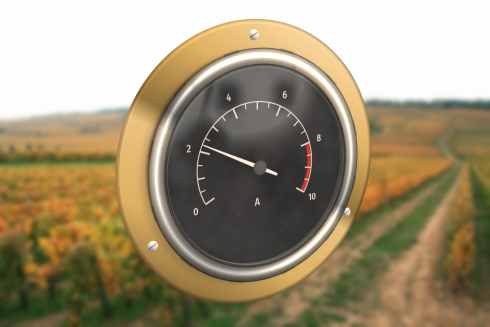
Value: 2.25 A
